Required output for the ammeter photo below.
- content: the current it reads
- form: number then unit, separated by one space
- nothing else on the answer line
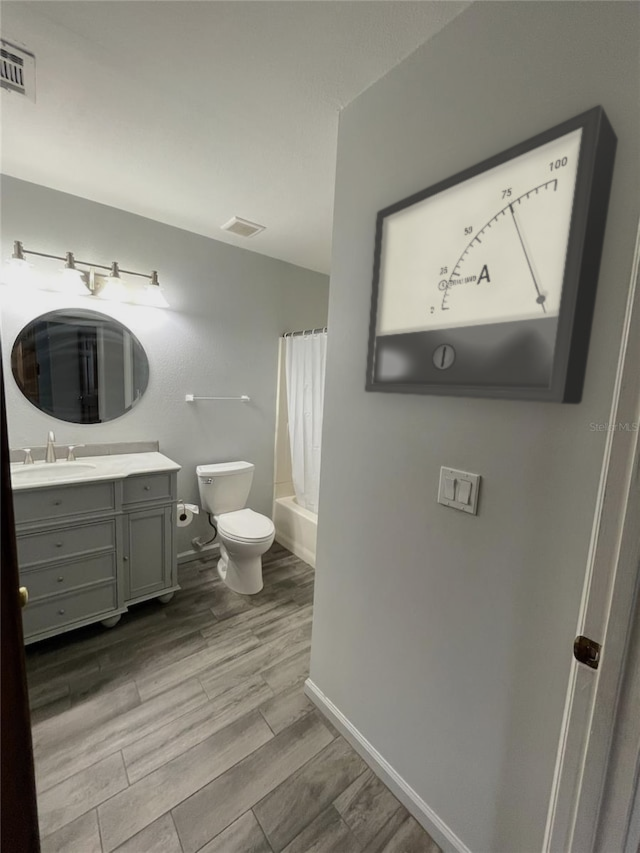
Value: 75 A
